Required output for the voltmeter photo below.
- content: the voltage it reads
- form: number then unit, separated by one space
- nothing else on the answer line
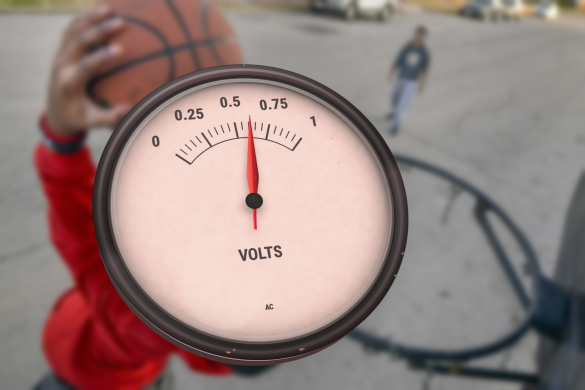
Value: 0.6 V
